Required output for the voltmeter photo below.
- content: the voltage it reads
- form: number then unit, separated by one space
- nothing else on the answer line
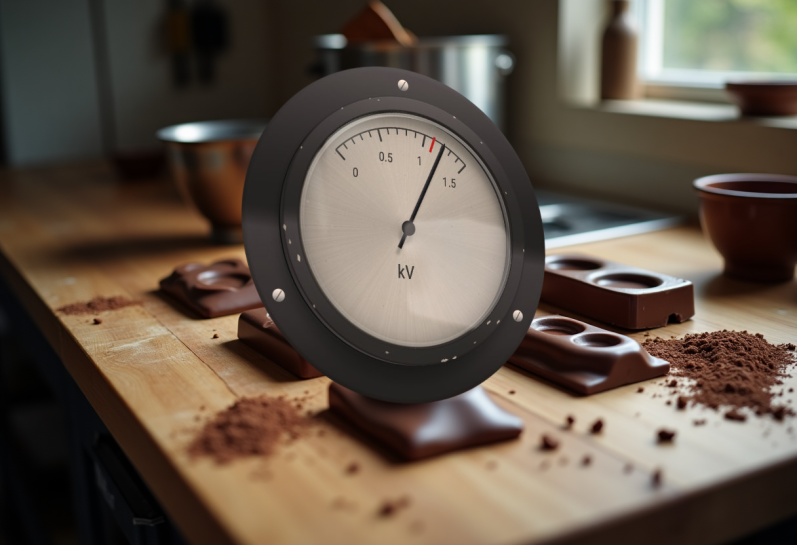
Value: 1.2 kV
